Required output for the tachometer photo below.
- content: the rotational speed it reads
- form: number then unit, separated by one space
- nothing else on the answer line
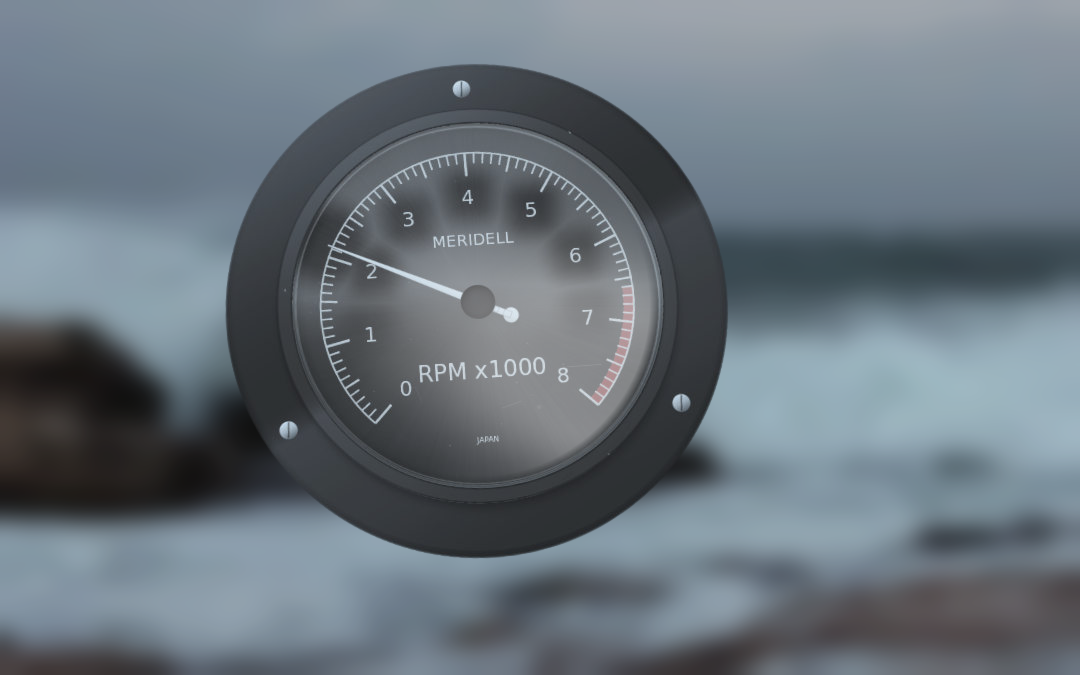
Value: 2100 rpm
